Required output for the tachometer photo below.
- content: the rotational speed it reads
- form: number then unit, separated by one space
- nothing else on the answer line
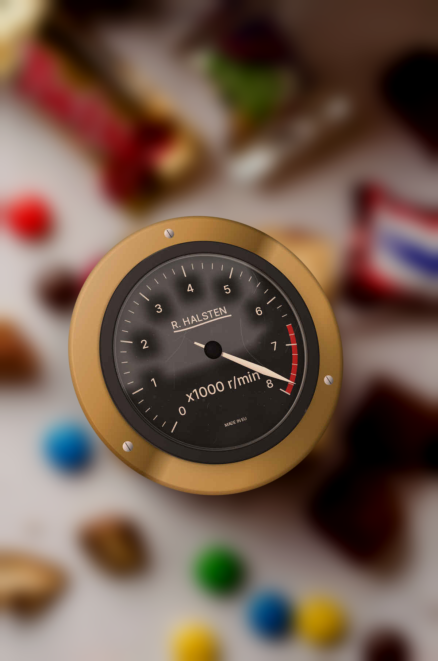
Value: 7800 rpm
